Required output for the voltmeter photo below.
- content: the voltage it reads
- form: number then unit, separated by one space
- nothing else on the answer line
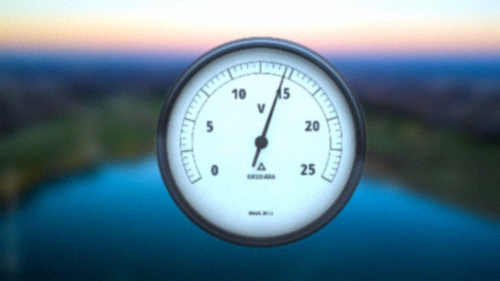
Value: 14.5 V
